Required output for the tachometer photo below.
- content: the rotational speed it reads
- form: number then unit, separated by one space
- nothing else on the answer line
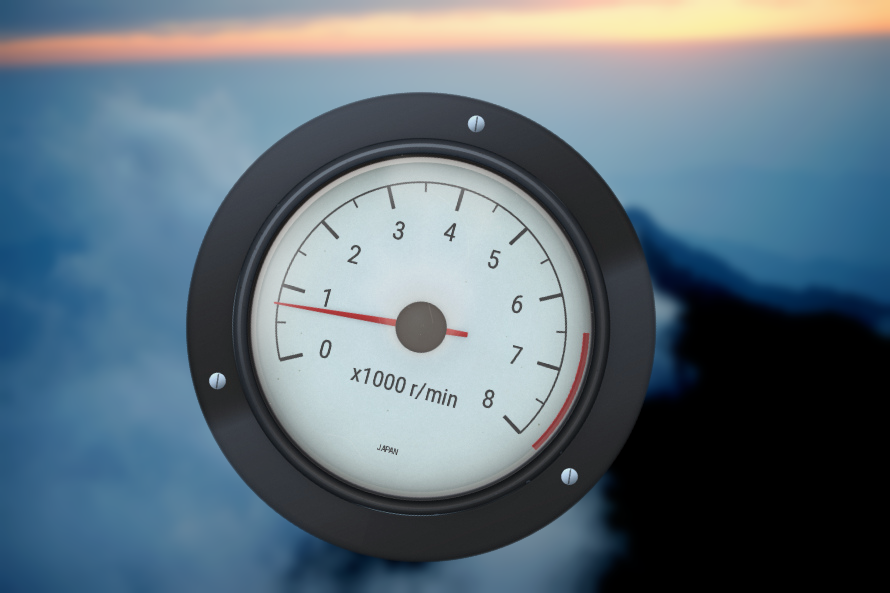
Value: 750 rpm
